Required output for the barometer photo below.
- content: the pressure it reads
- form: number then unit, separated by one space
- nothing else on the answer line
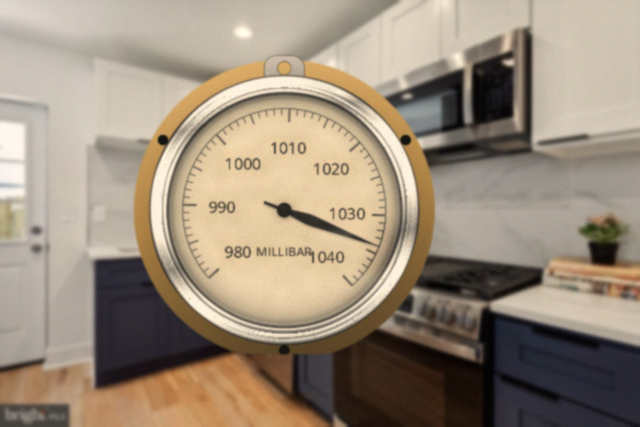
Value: 1034 mbar
